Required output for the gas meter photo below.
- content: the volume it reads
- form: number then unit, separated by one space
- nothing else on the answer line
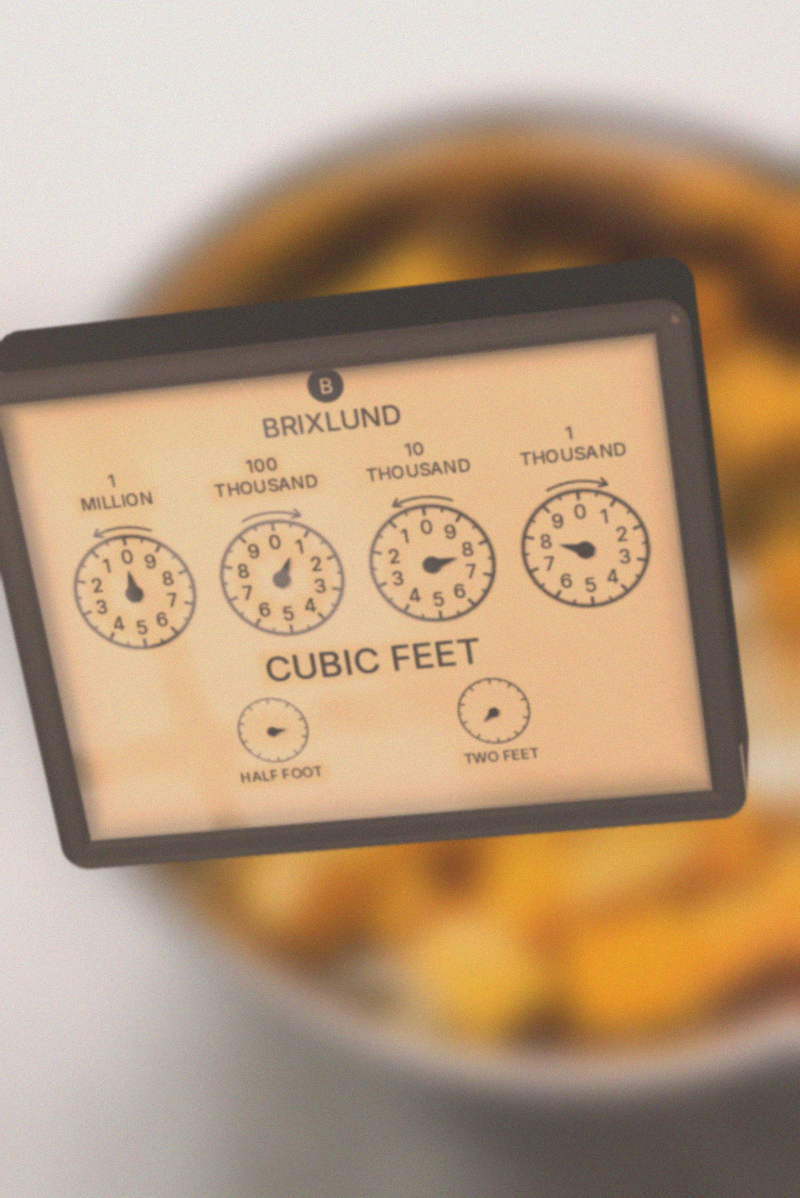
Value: 7800 ft³
